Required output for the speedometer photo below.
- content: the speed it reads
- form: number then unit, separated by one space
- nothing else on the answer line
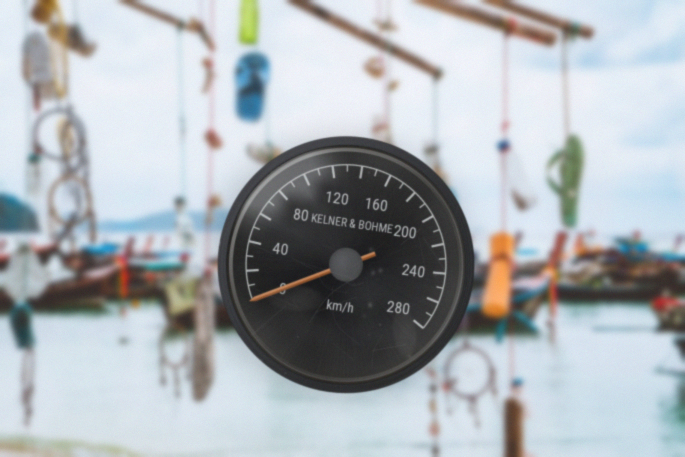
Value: 0 km/h
